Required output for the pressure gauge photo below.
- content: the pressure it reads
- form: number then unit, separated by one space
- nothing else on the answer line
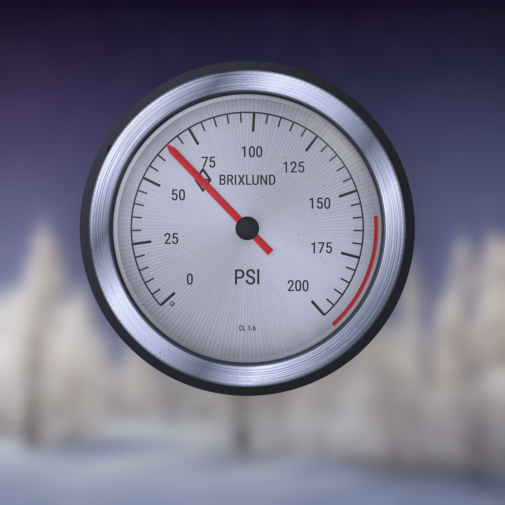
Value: 65 psi
